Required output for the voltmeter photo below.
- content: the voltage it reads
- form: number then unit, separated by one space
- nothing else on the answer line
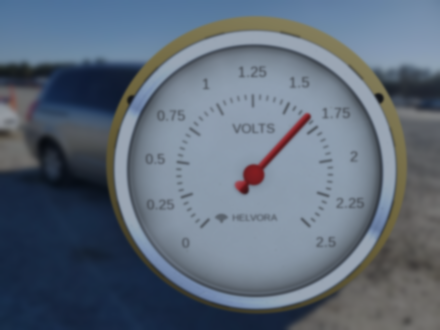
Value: 1.65 V
